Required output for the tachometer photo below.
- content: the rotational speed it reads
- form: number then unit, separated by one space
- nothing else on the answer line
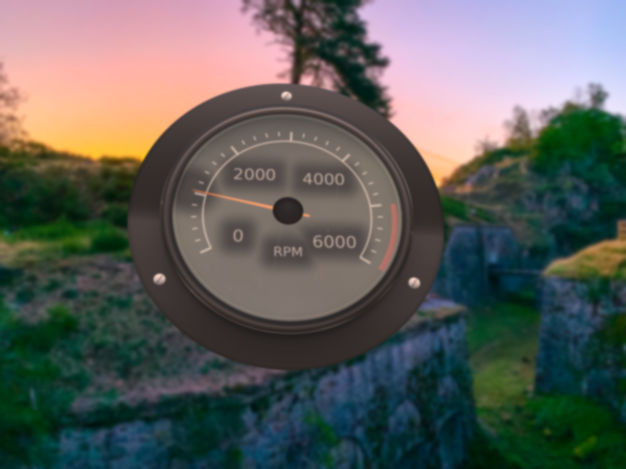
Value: 1000 rpm
